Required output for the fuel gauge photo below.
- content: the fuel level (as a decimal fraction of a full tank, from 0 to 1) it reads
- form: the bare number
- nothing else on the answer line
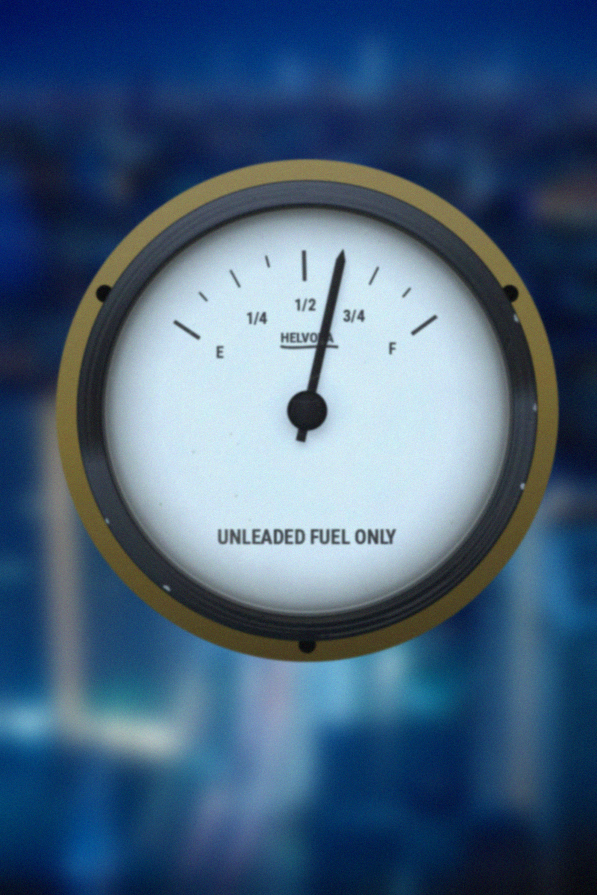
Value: 0.625
